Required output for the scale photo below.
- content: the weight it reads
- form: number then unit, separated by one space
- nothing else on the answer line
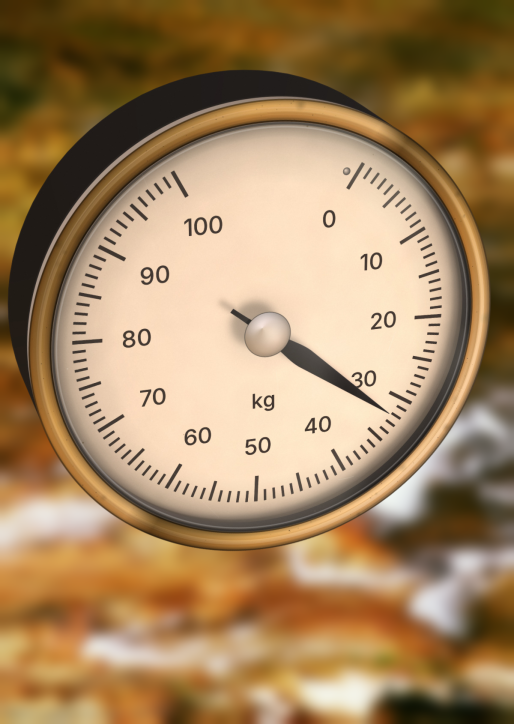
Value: 32 kg
